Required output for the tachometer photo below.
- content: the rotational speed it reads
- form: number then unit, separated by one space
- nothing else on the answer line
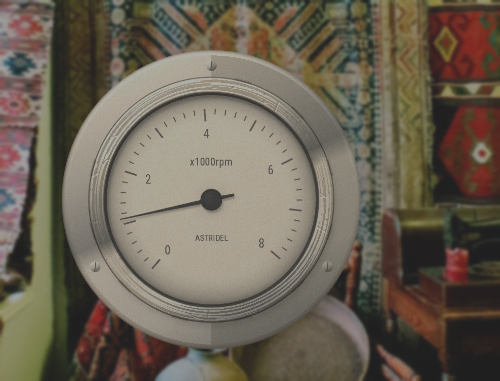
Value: 1100 rpm
